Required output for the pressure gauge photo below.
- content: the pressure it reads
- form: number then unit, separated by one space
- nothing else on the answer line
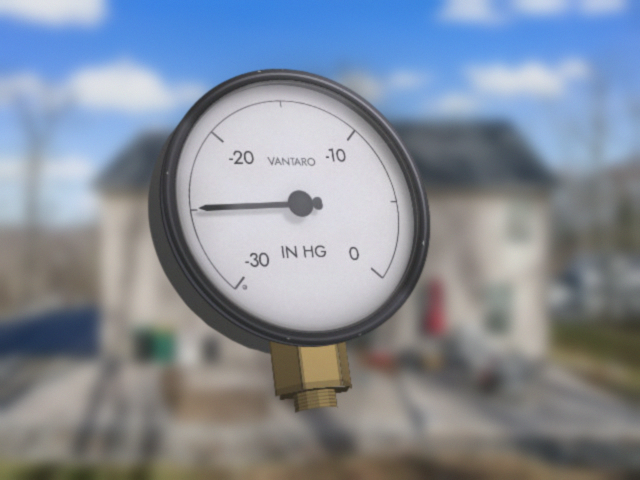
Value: -25 inHg
